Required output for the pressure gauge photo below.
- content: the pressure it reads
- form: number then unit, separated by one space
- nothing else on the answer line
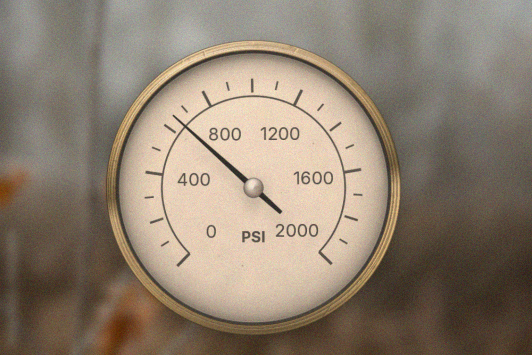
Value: 650 psi
